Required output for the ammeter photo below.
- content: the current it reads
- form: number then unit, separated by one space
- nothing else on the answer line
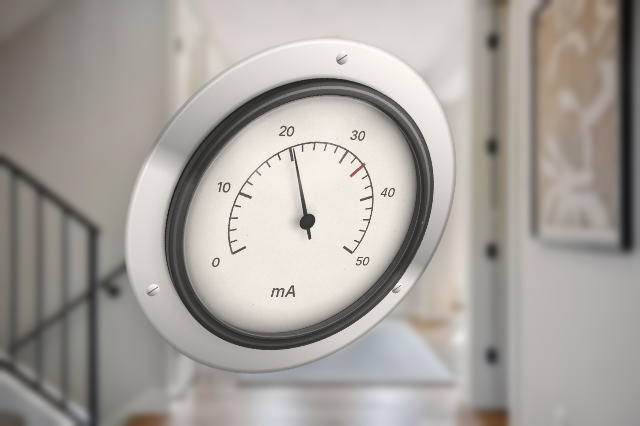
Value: 20 mA
